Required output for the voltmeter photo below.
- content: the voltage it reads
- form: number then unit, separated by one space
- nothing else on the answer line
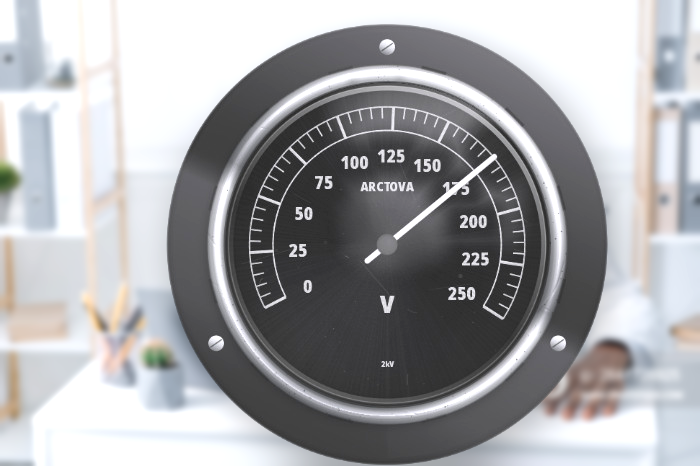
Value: 175 V
